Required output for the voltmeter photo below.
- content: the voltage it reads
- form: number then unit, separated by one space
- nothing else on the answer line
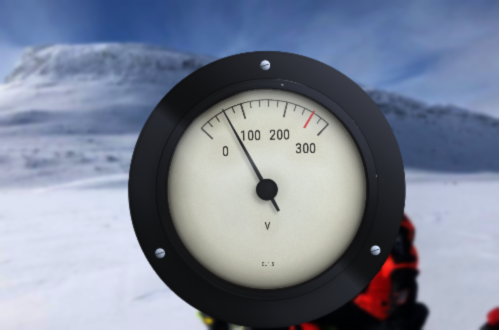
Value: 60 V
